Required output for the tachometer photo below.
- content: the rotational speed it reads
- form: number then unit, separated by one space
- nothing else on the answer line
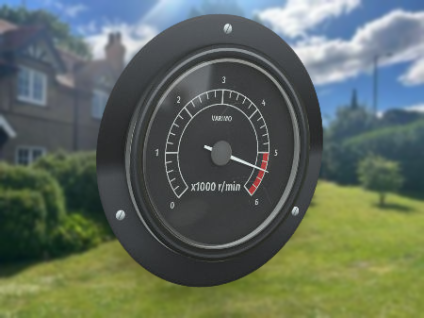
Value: 5400 rpm
